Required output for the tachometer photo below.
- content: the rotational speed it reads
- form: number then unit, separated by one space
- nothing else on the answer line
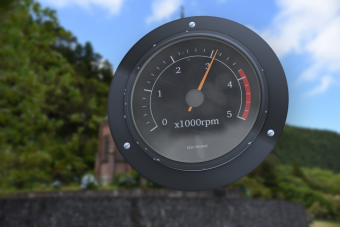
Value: 3100 rpm
